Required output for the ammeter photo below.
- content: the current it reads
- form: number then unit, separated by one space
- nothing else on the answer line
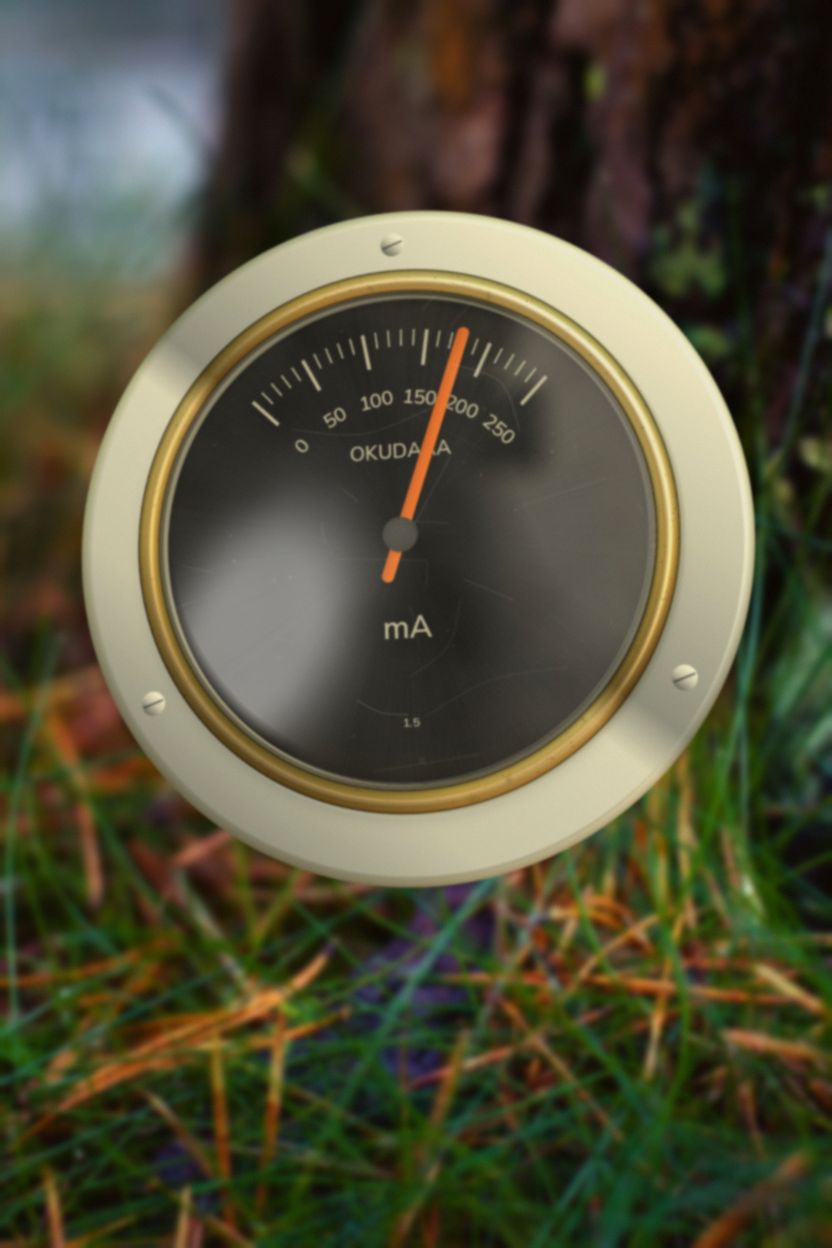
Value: 180 mA
